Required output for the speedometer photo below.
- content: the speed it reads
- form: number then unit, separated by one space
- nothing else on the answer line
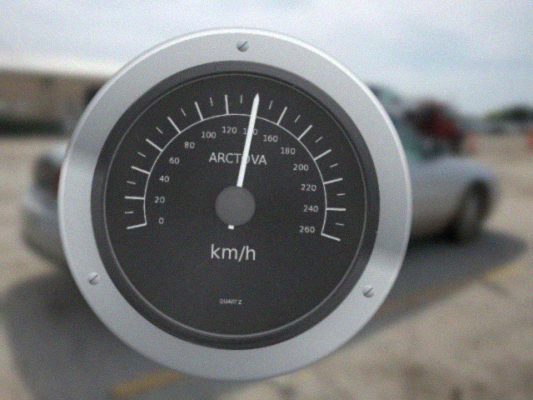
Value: 140 km/h
